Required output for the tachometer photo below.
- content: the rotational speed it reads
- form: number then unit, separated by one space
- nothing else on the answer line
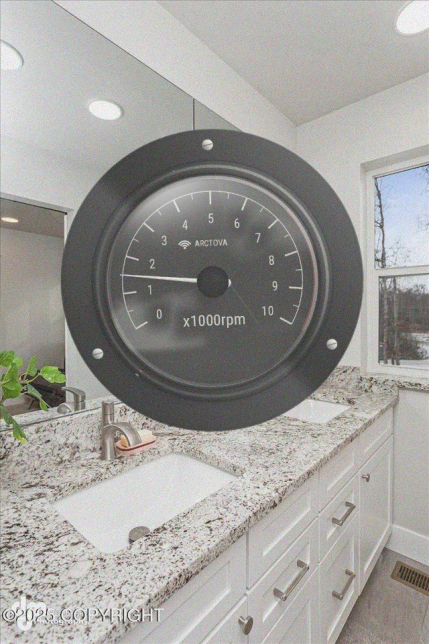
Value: 1500 rpm
